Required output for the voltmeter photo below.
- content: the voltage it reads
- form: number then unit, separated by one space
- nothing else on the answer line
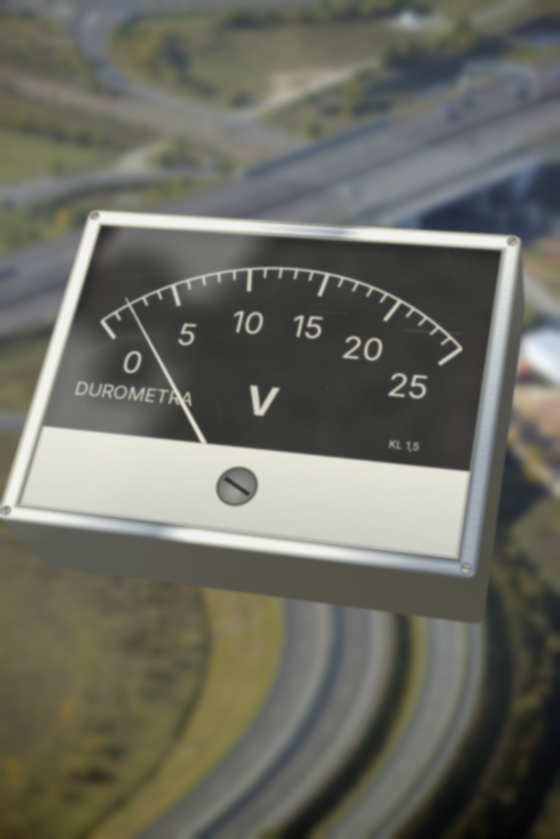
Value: 2 V
